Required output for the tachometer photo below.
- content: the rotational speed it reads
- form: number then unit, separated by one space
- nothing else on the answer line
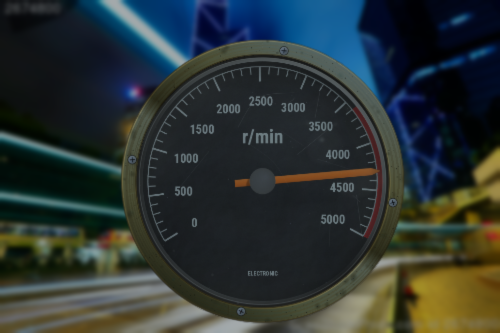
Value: 4300 rpm
